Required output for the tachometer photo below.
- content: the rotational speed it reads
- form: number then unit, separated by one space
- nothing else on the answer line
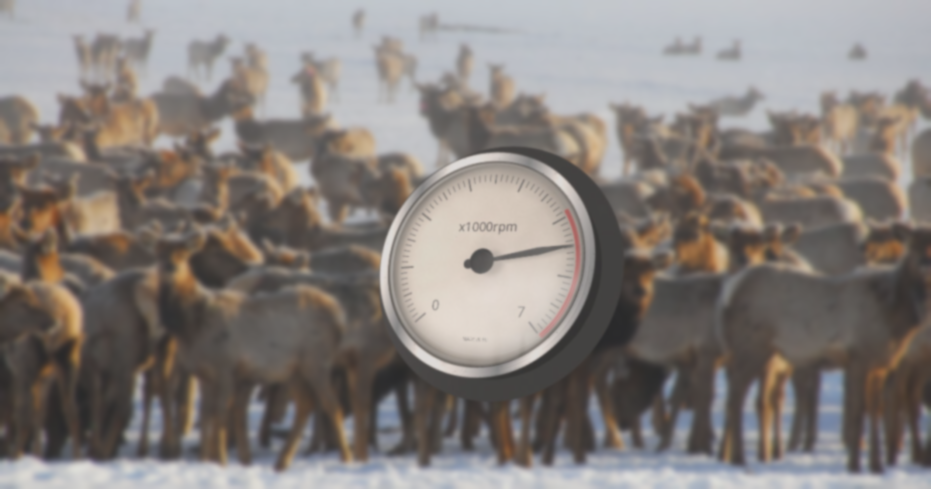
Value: 5500 rpm
